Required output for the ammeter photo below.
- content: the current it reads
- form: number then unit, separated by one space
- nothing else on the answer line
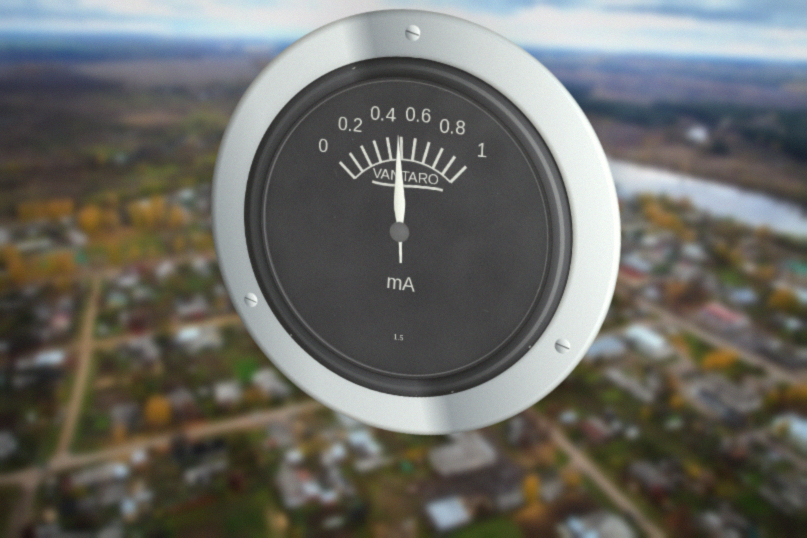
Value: 0.5 mA
